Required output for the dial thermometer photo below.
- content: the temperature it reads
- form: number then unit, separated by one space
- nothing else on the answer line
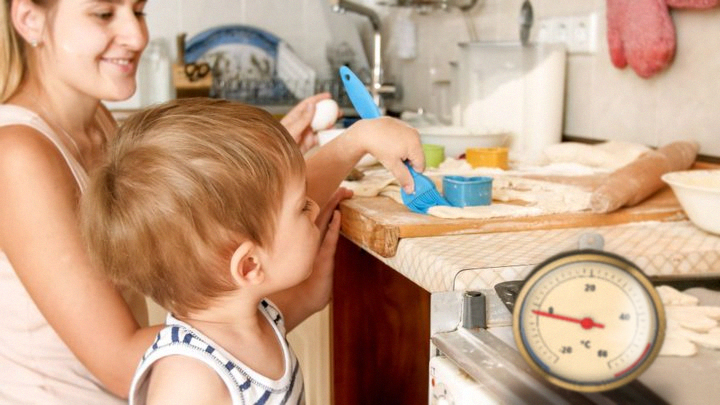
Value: -2 °C
